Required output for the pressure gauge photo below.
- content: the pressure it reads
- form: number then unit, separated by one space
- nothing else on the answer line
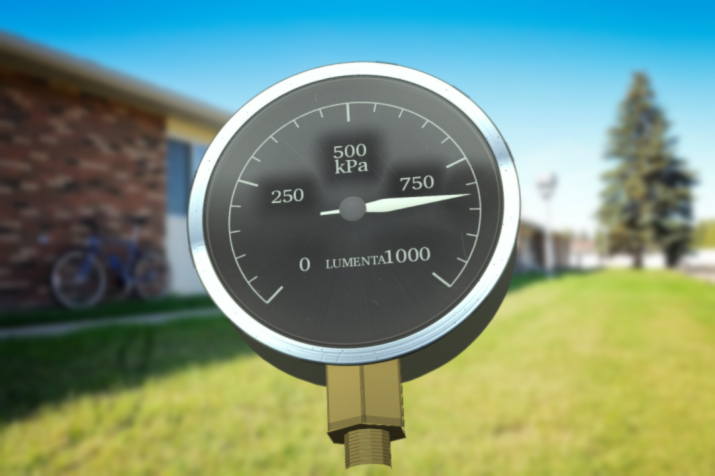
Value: 825 kPa
